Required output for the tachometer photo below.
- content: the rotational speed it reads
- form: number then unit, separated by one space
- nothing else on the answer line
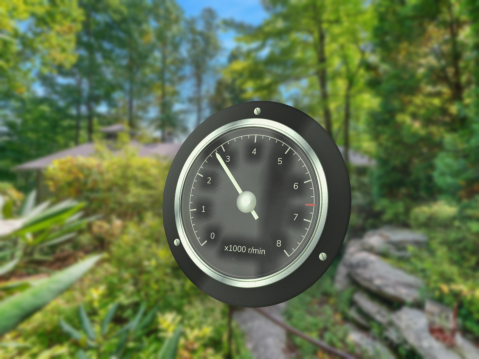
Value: 2800 rpm
